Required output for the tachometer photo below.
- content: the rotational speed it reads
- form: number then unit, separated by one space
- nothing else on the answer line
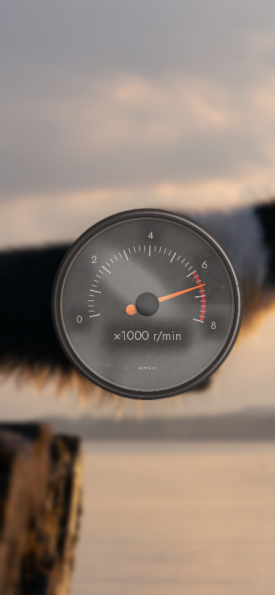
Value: 6600 rpm
